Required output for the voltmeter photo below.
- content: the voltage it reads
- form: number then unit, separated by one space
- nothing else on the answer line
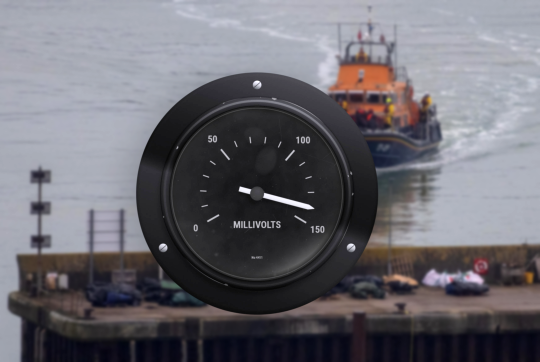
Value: 140 mV
